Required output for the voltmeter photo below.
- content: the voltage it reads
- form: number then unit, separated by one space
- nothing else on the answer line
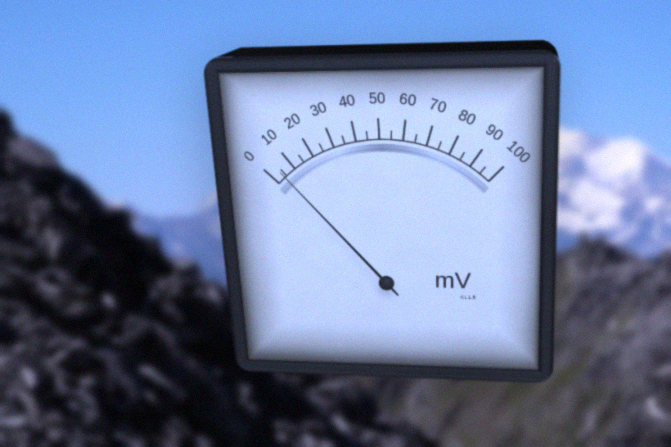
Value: 5 mV
